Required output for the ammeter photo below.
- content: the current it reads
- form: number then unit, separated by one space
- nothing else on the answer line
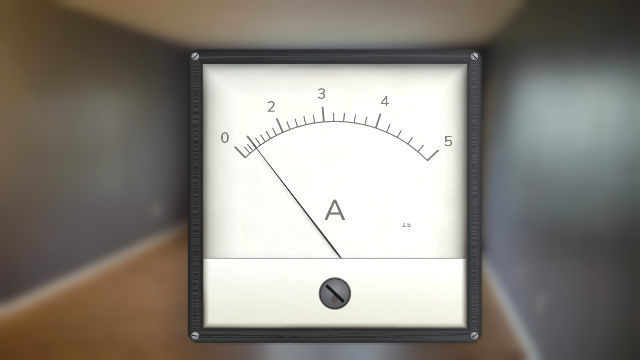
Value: 1 A
